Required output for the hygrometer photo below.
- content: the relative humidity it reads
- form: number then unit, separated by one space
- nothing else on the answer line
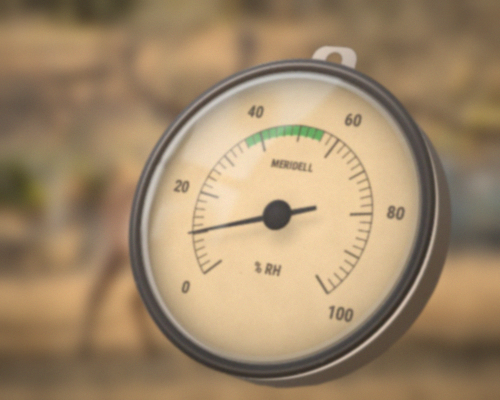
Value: 10 %
